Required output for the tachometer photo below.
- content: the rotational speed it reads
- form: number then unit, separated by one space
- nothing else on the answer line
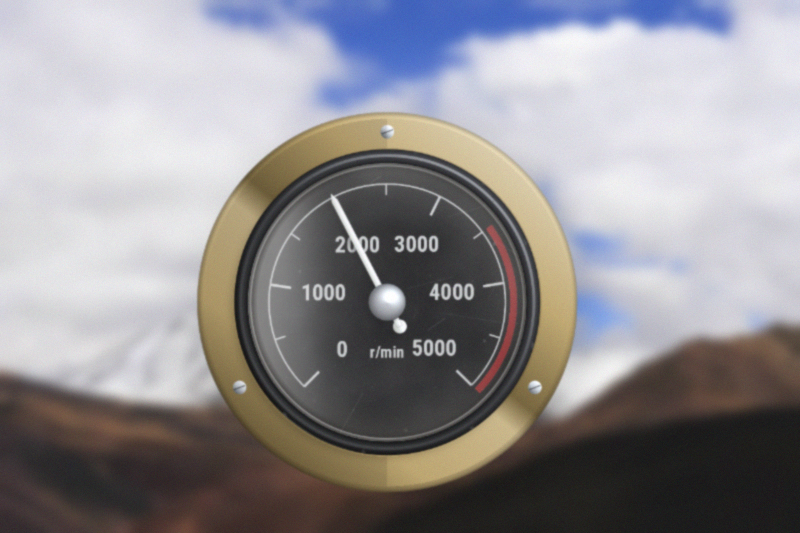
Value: 2000 rpm
